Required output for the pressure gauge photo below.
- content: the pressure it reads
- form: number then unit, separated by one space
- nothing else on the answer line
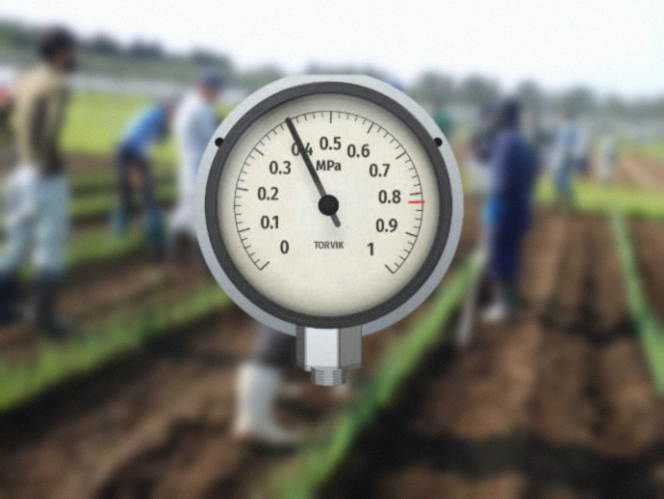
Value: 0.4 MPa
